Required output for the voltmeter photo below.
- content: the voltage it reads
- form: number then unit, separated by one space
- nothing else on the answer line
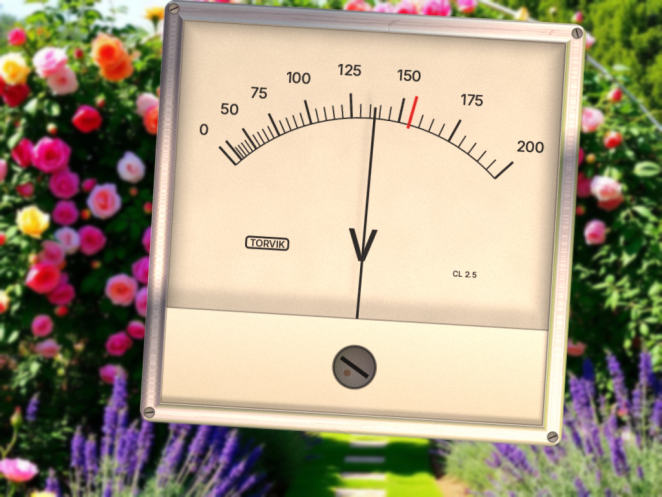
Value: 137.5 V
